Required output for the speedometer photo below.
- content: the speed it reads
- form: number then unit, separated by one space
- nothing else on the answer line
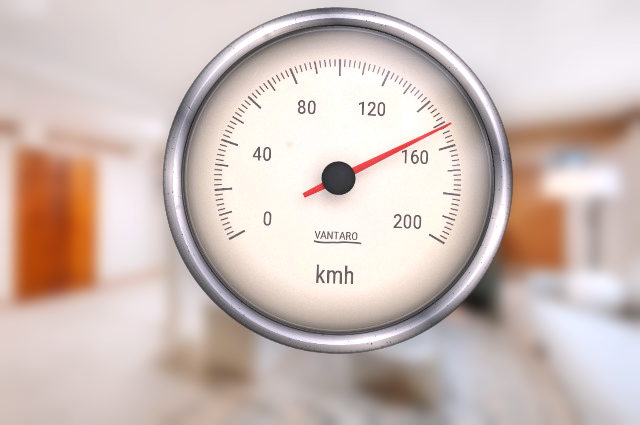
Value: 152 km/h
